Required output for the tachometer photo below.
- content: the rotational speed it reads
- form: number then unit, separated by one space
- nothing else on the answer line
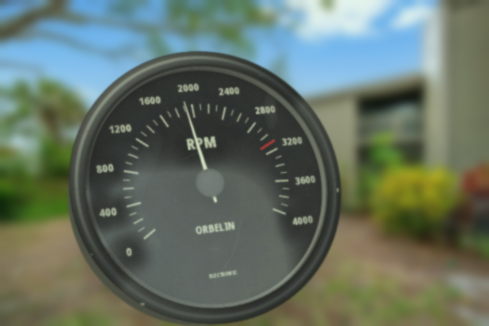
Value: 1900 rpm
